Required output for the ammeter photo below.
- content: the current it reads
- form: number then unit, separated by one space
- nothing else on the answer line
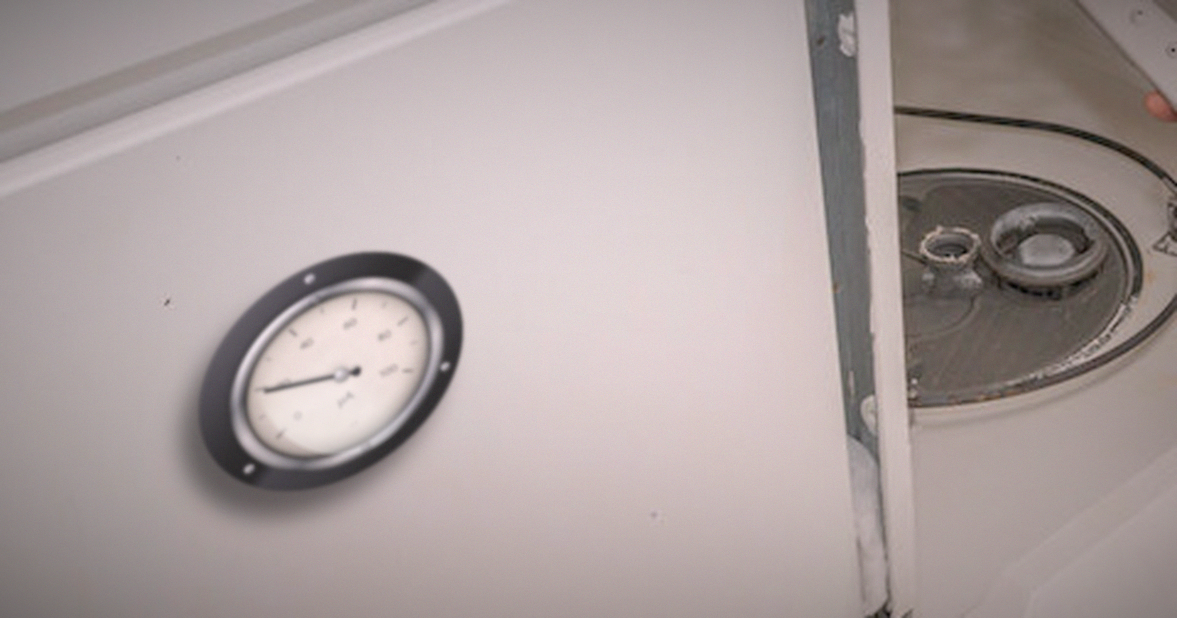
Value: 20 µA
